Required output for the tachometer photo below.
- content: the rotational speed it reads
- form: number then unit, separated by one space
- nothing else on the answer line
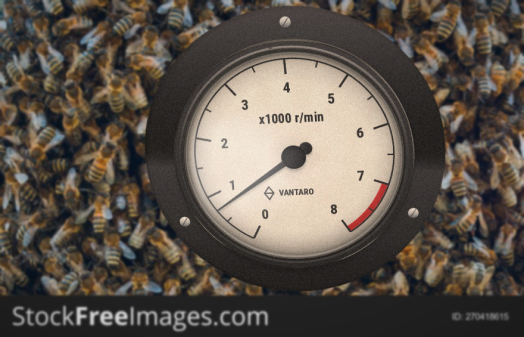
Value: 750 rpm
